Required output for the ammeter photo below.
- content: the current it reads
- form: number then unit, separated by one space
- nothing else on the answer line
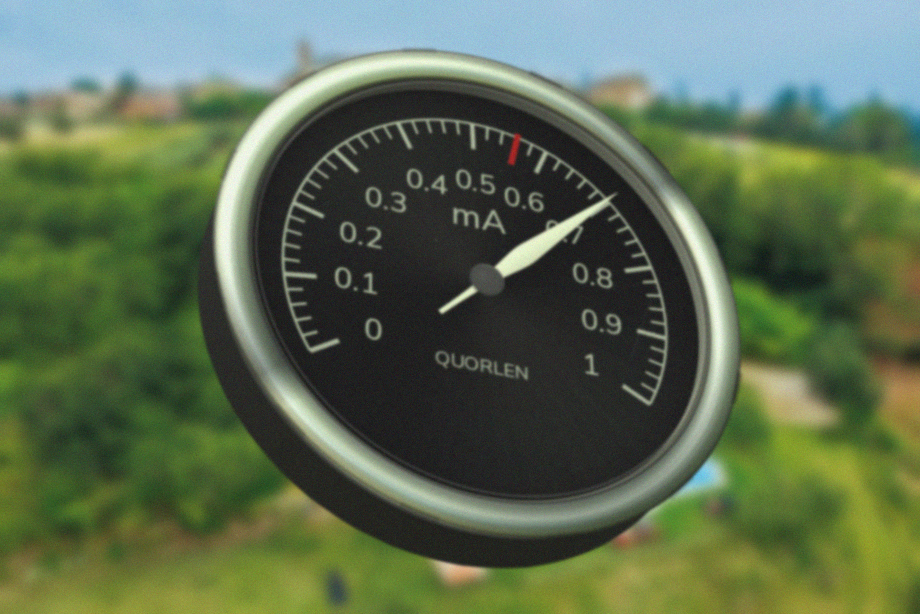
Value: 0.7 mA
